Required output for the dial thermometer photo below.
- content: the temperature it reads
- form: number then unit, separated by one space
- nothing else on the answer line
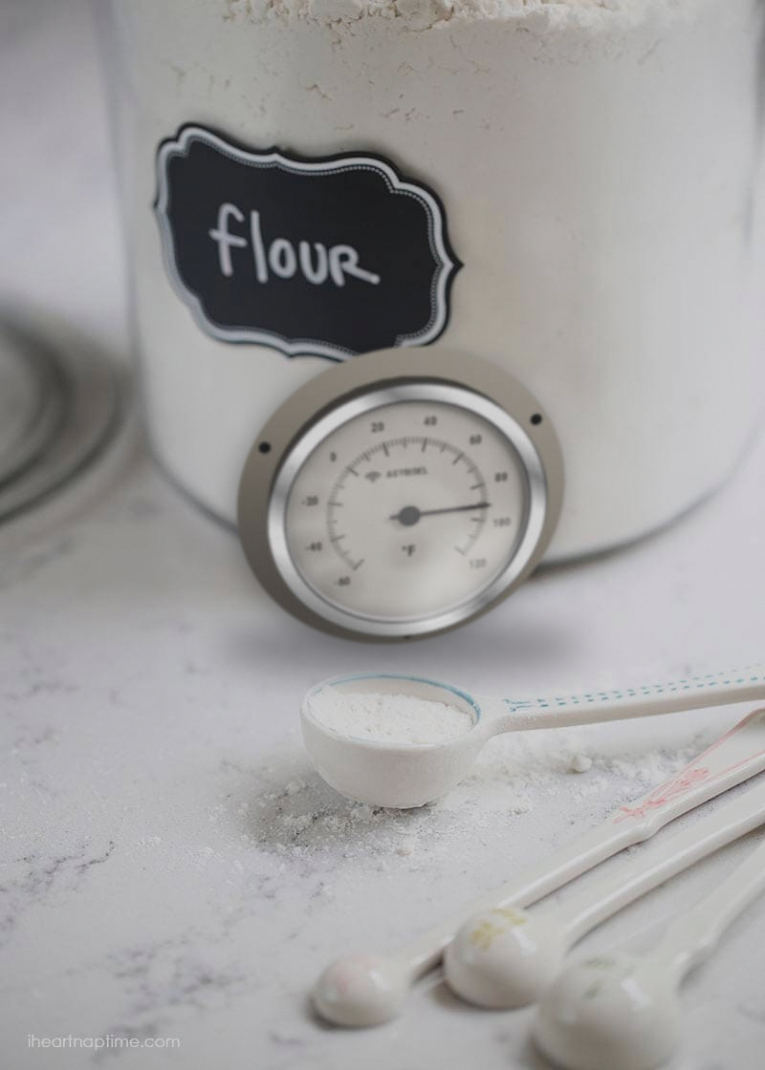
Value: 90 °F
